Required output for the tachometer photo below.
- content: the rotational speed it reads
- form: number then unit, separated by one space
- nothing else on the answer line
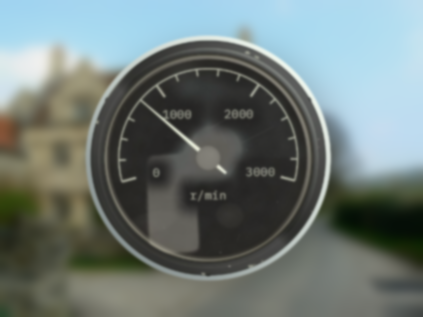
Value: 800 rpm
